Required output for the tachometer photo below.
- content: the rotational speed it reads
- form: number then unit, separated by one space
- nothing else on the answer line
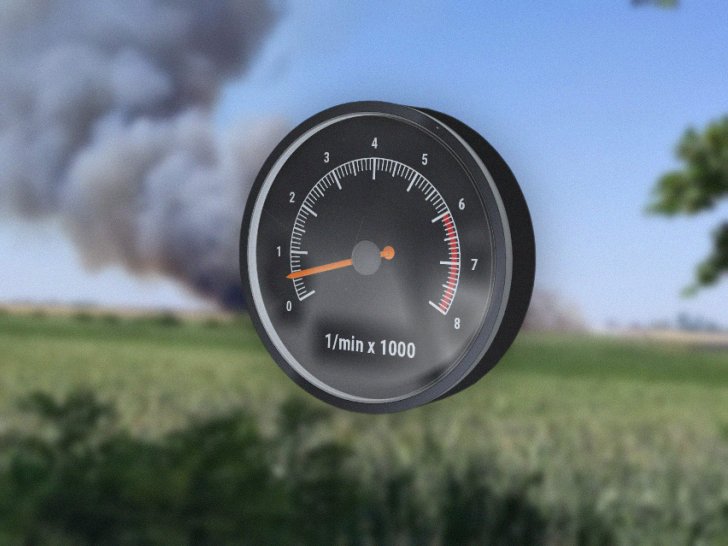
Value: 500 rpm
